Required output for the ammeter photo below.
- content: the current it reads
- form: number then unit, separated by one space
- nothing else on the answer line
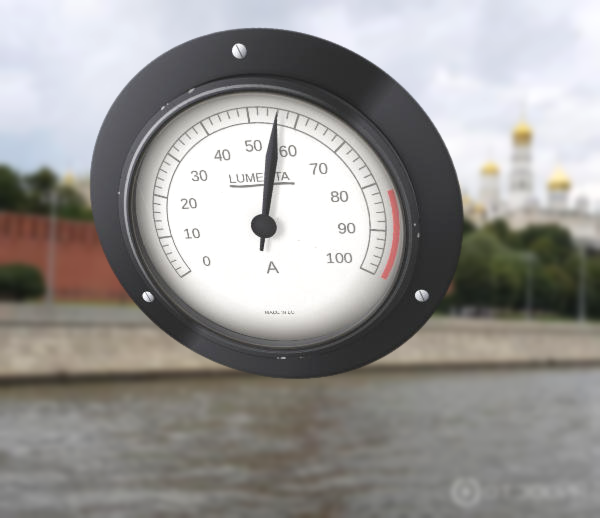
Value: 56 A
